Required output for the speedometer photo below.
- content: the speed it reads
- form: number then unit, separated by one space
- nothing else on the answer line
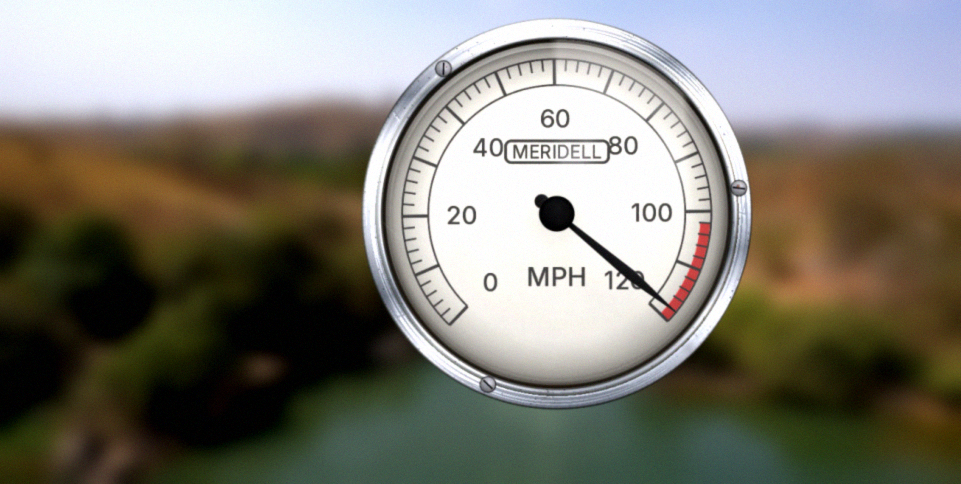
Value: 118 mph
